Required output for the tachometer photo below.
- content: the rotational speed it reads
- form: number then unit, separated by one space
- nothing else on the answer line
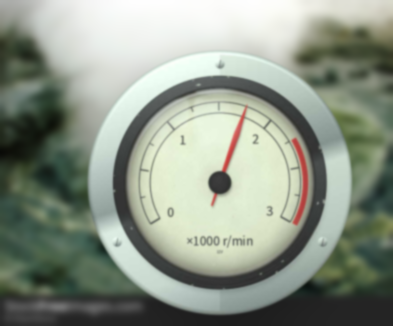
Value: 1750 rpm
